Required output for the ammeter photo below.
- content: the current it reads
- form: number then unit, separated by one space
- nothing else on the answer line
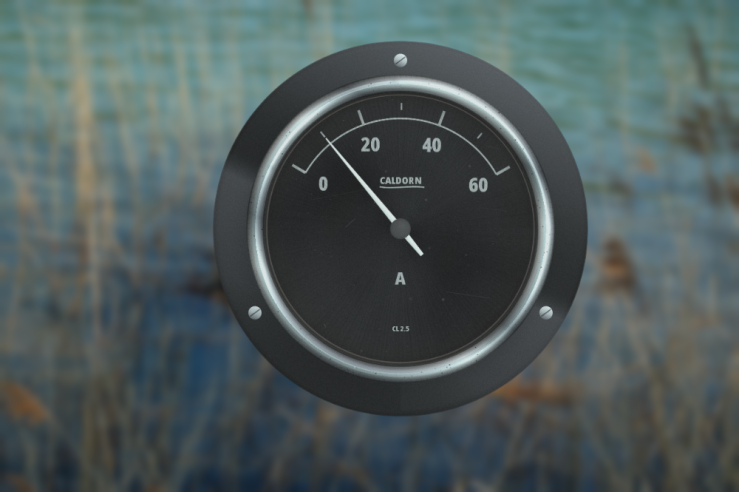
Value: 10 A
